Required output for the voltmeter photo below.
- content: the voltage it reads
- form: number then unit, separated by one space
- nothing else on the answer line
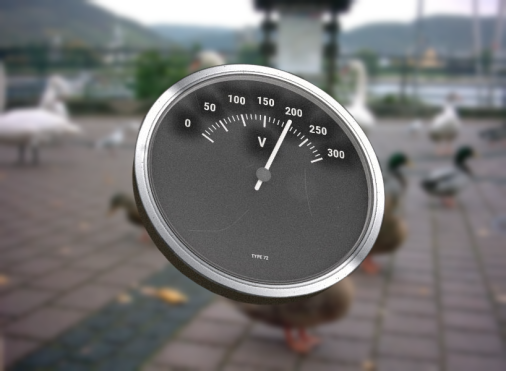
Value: 200 V
